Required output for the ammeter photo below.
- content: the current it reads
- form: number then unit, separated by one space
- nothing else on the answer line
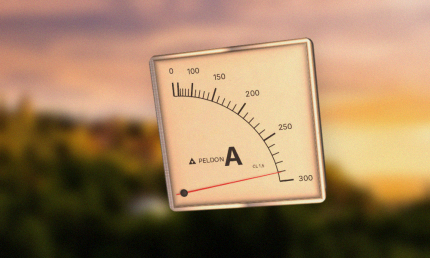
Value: 290 A
